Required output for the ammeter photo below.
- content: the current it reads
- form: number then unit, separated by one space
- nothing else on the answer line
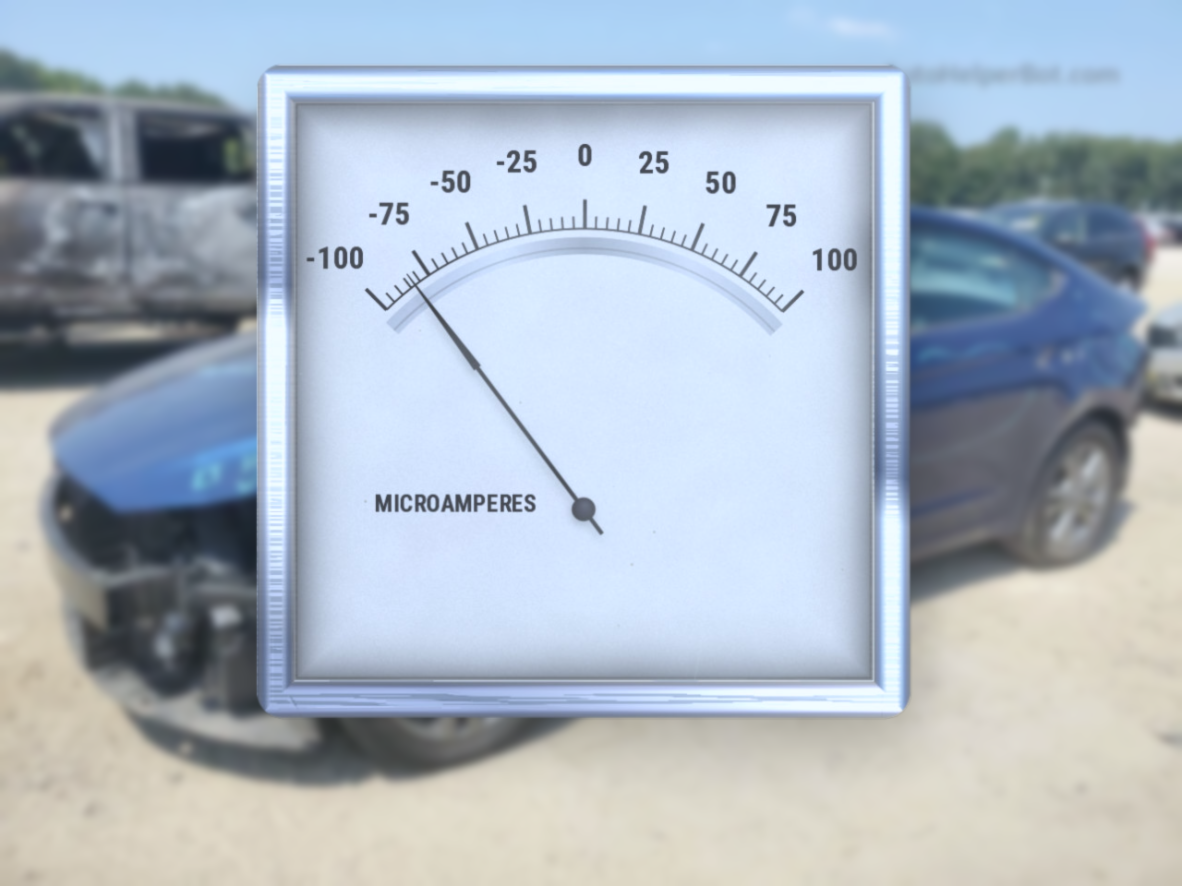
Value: -82.5 µA
